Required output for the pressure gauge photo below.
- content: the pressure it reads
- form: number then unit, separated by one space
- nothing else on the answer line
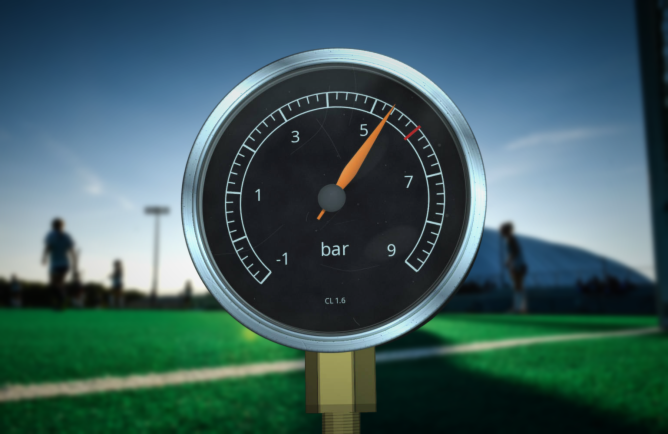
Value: 5.4 bar
